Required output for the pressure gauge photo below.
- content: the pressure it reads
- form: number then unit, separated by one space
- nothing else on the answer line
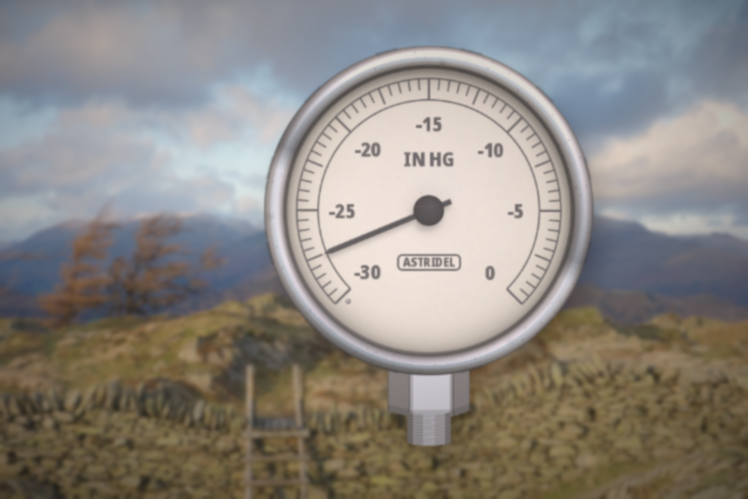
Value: -27.5 inHg
